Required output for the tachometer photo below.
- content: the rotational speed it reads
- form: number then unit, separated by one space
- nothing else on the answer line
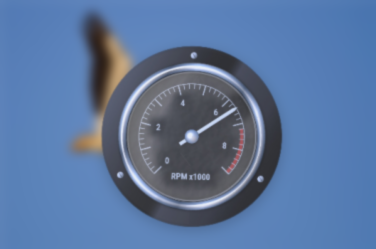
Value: 6400 rpm
